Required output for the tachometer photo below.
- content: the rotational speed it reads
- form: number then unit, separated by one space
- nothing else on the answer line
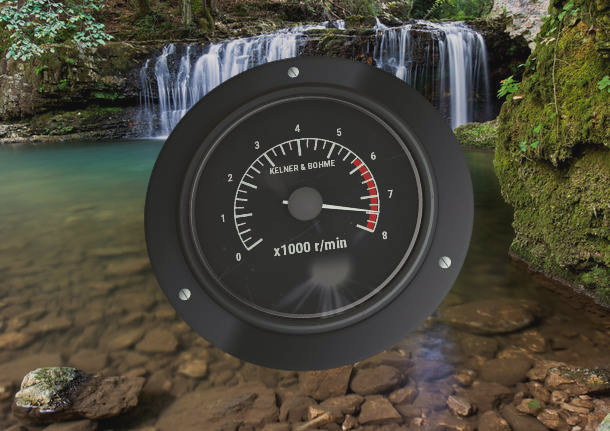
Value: 7500 rpm
